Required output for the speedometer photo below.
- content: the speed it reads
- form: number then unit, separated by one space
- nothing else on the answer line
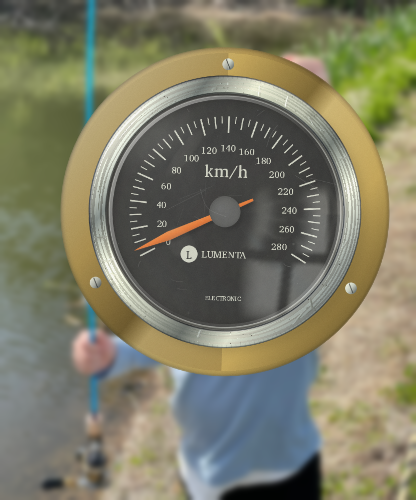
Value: 5 km/h
